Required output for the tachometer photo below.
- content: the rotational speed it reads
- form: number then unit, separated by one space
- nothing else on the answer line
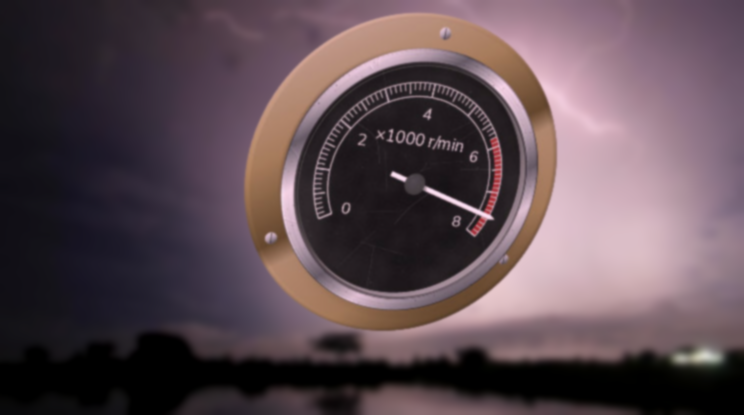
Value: 7500 rpm
